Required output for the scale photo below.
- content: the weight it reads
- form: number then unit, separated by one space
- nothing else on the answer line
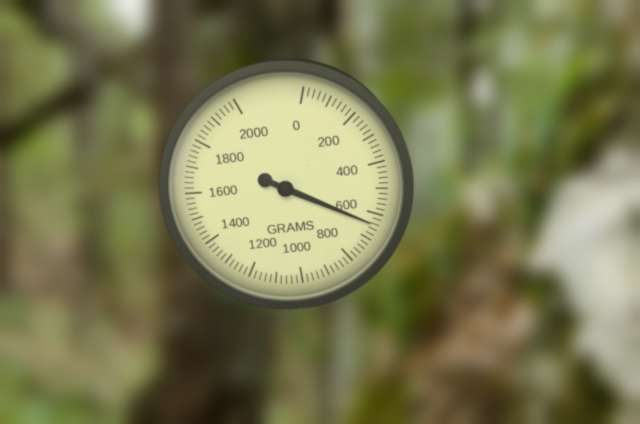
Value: 640 g
